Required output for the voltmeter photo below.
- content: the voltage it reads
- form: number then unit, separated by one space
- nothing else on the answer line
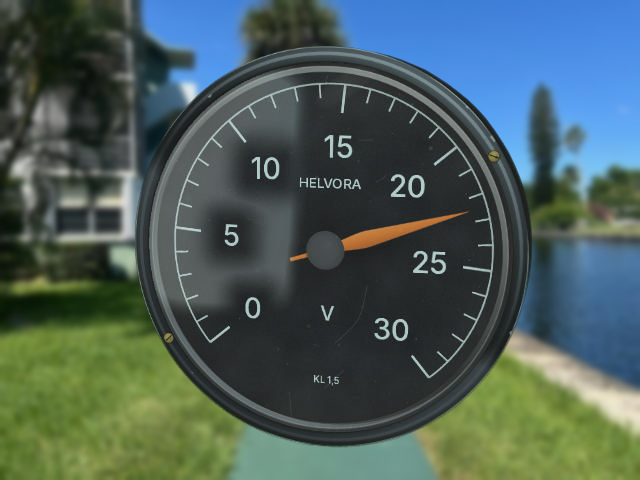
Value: 22.5 V
